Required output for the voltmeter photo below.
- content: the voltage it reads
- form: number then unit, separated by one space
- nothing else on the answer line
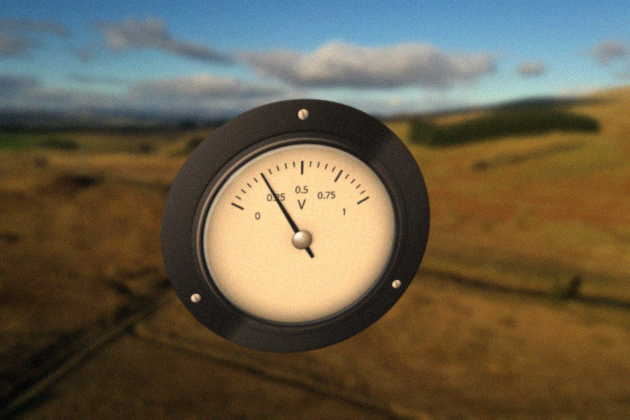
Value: 0.25 V
